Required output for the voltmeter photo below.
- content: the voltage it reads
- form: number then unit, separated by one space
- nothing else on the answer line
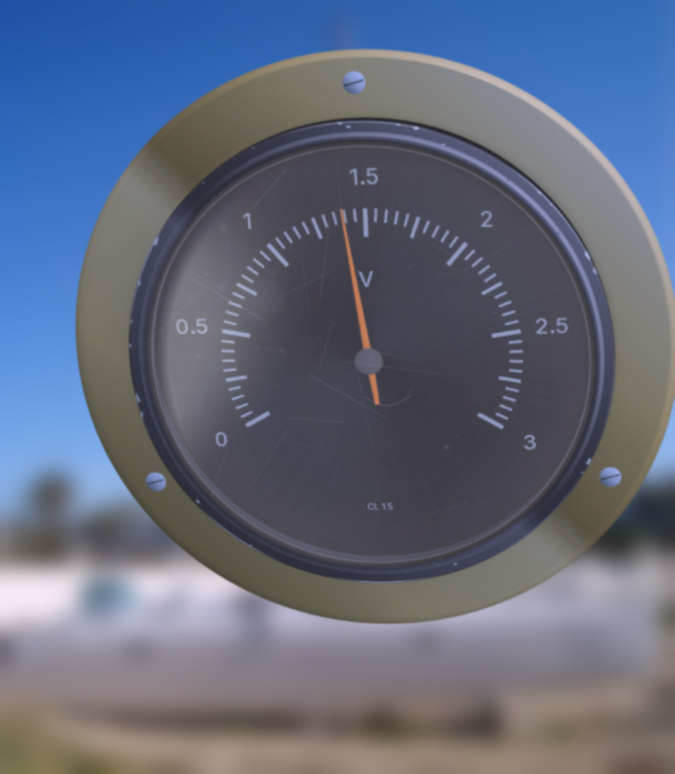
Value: 1.4 V
